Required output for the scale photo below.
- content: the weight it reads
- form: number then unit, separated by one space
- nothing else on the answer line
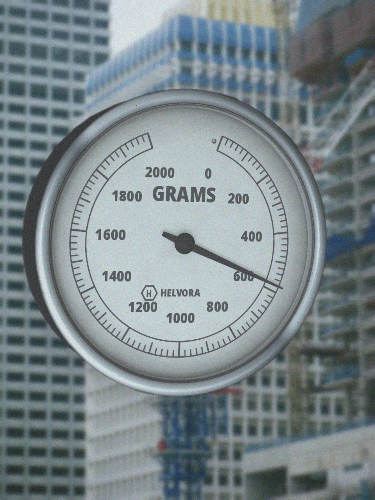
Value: 580 g
